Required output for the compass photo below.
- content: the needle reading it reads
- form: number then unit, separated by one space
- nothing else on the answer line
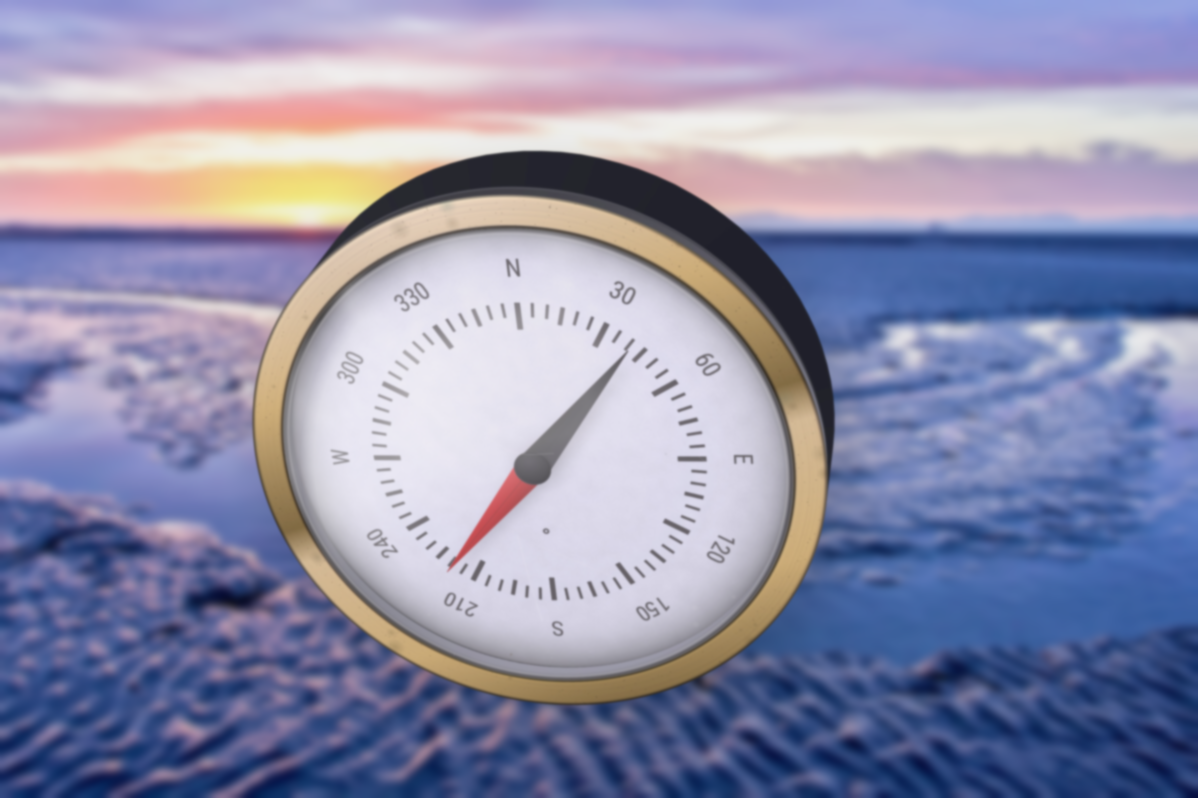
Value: 220 °
